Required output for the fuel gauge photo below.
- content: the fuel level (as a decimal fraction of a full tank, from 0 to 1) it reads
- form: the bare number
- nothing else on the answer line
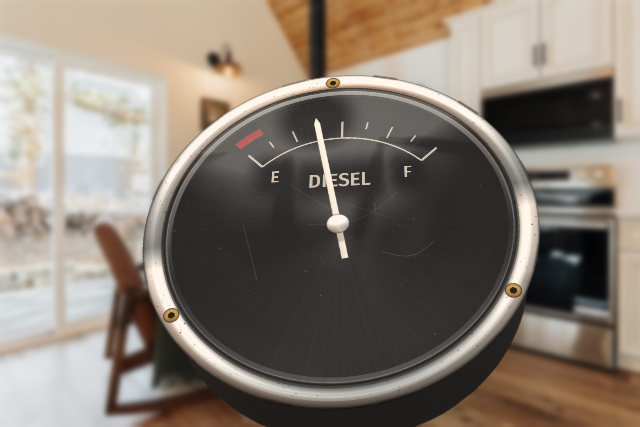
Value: 0.375
